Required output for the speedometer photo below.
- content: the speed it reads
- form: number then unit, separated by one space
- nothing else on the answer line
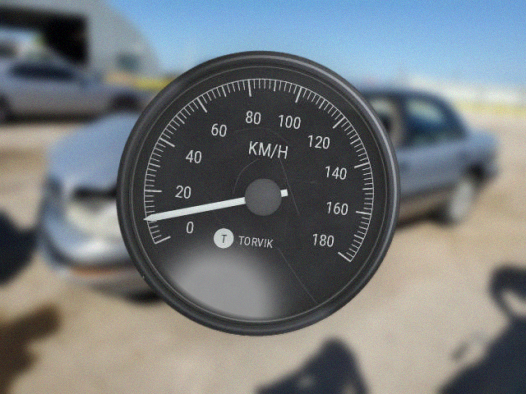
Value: 10 km/h
